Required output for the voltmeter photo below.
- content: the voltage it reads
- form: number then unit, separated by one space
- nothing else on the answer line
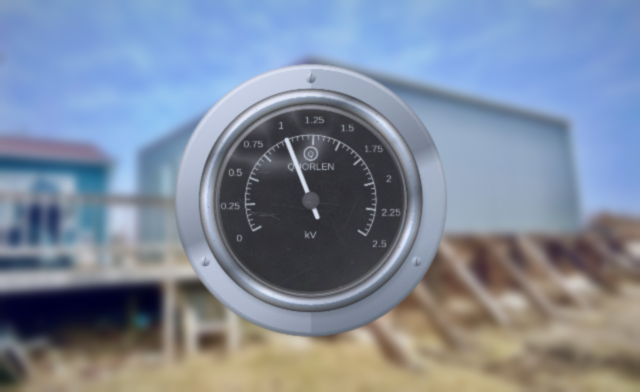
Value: 1 kV
